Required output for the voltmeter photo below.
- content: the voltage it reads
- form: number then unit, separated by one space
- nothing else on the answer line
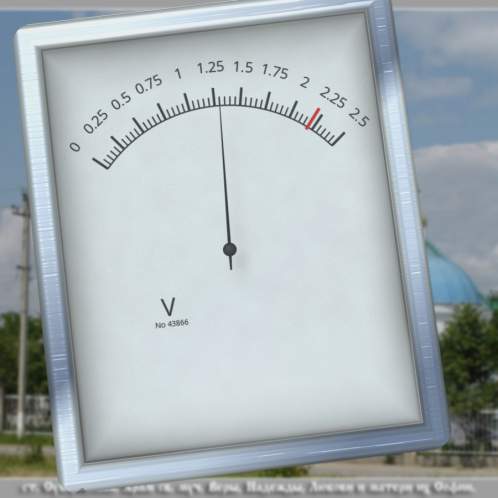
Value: 1.3 V
